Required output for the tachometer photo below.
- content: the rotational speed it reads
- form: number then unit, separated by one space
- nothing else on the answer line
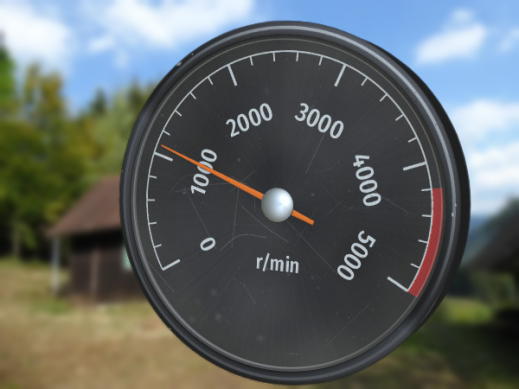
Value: 1100 rpm
